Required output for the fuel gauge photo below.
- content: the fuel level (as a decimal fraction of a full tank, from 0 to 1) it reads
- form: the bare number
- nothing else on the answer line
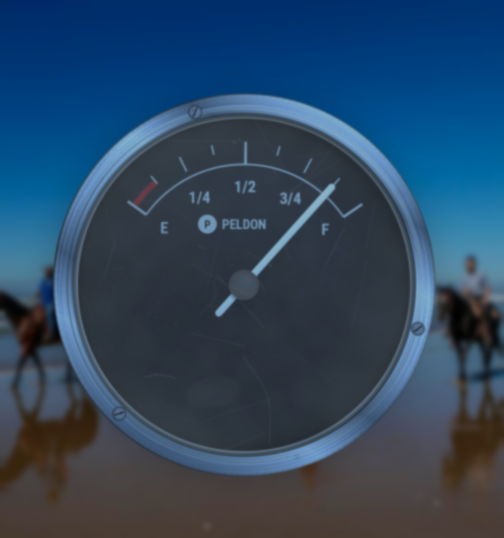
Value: 0.875
